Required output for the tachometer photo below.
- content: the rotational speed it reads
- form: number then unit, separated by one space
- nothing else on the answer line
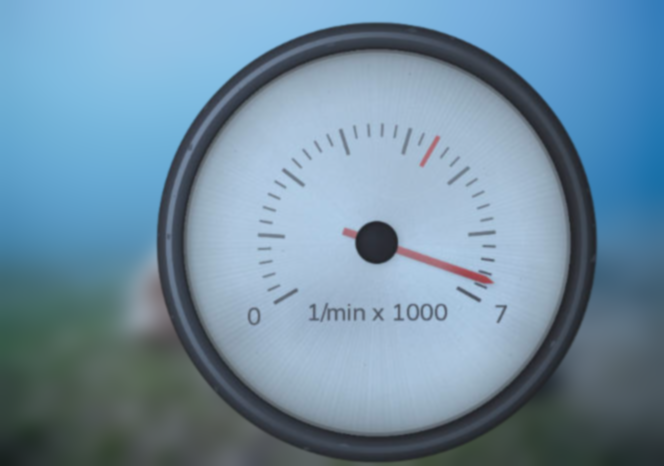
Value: 6700 rpm
